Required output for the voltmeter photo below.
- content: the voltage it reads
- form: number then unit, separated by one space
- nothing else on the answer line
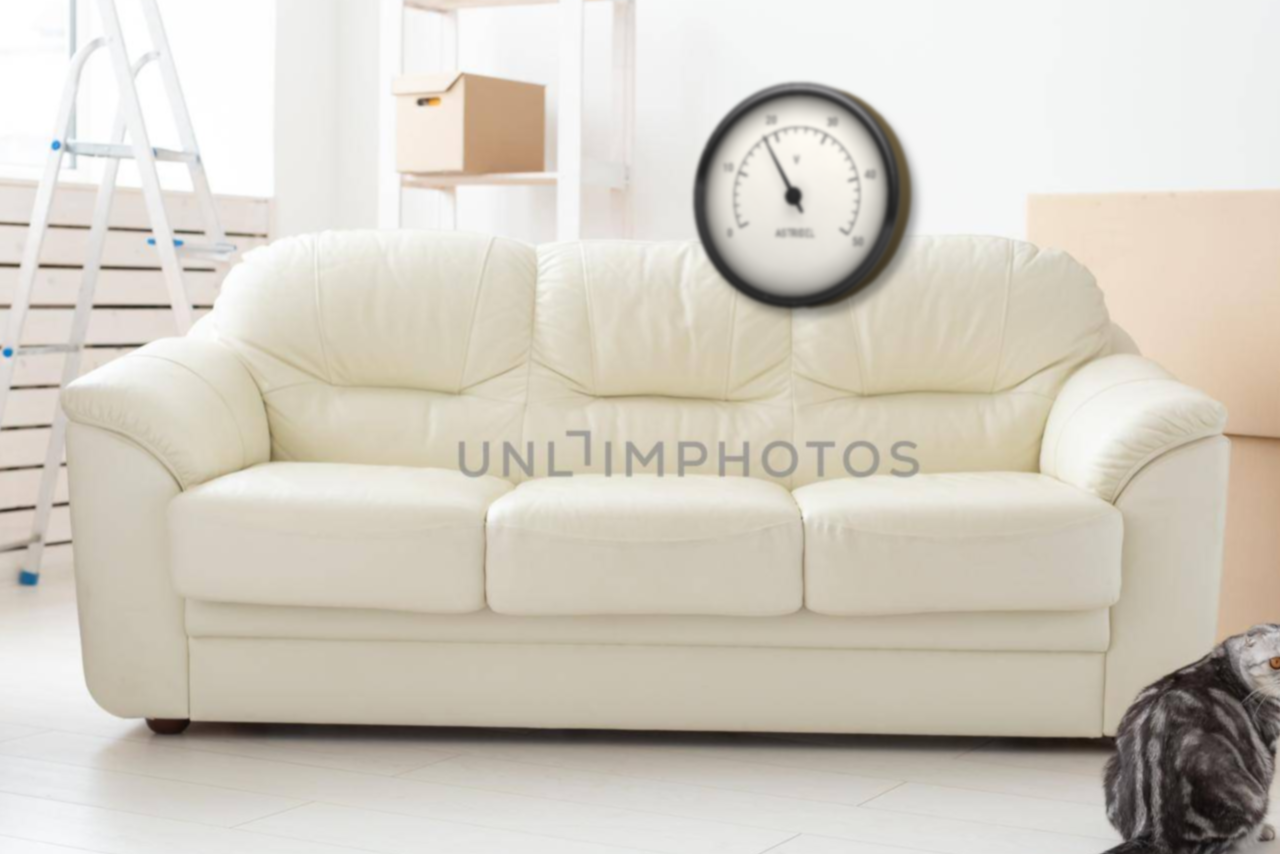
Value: 18 V
